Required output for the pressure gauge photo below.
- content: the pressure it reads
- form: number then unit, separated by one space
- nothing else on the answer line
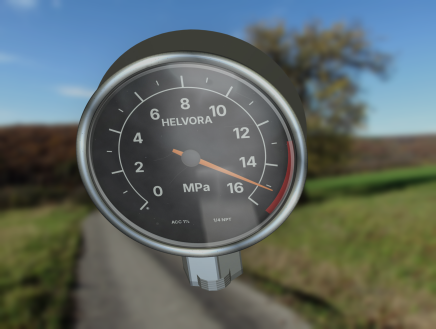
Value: 15 MPa
